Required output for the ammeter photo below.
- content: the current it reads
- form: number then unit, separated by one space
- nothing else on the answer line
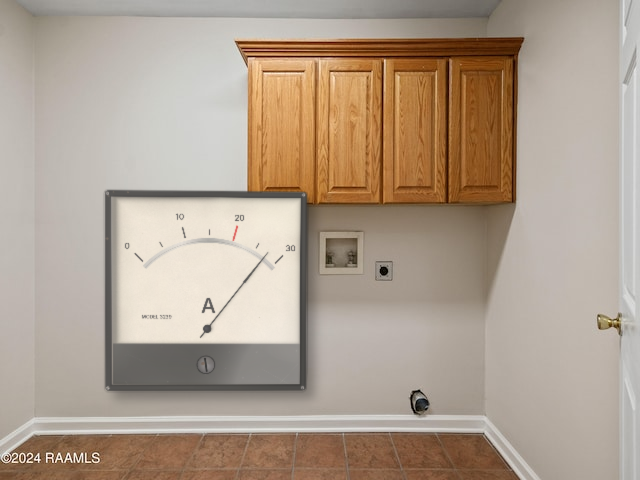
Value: 27.5 A
